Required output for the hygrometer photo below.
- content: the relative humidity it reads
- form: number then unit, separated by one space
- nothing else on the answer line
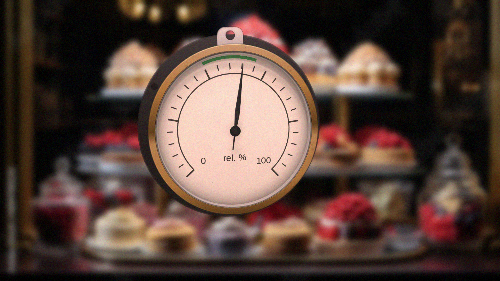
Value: 52 %
